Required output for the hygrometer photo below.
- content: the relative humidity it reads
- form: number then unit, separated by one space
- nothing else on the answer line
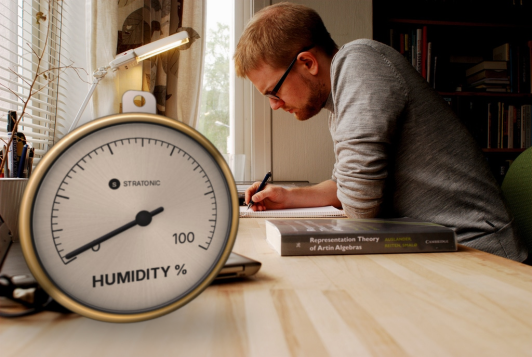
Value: 2 %
